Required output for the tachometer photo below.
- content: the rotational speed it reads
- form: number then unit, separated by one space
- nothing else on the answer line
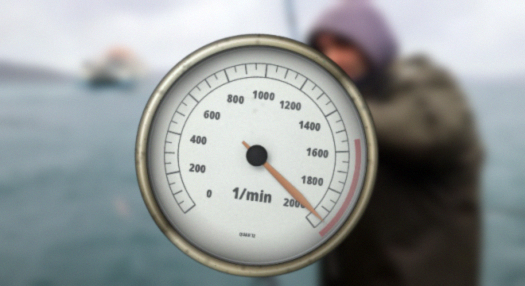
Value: 1950 rpm
